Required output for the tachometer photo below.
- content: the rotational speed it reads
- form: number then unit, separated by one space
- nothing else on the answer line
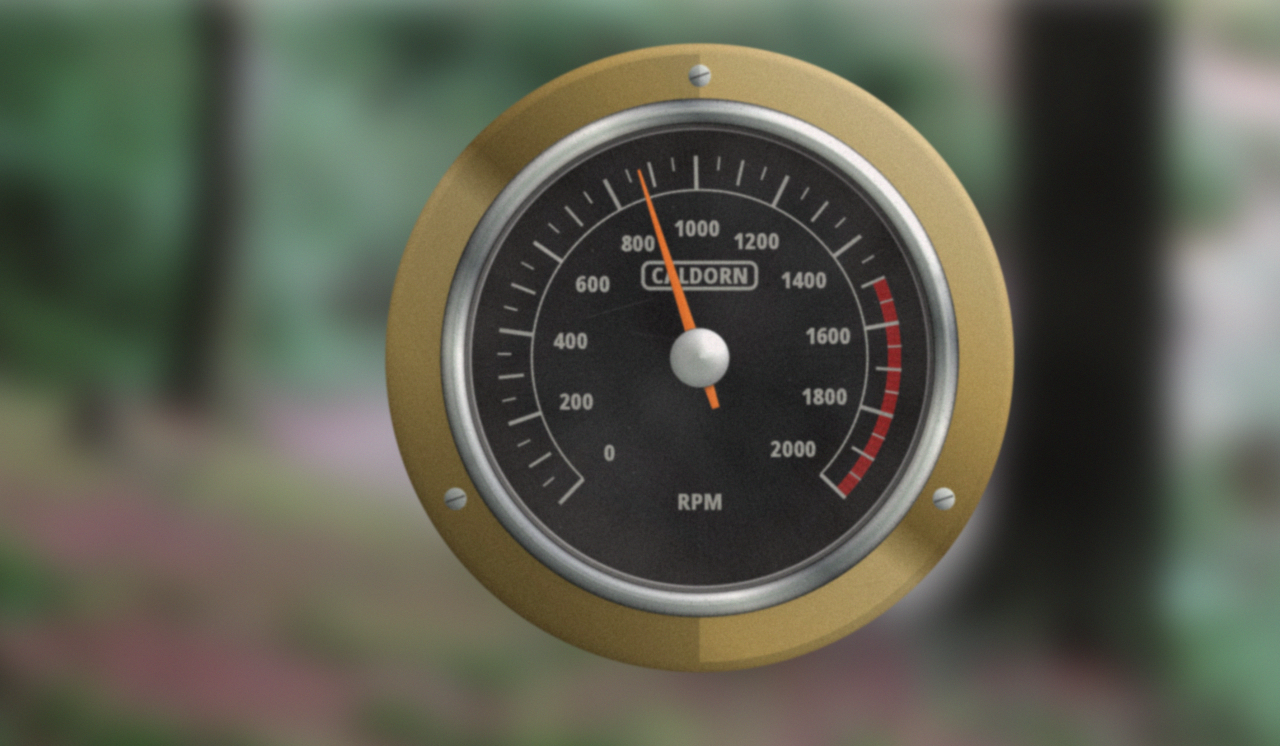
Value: 875 rpm
